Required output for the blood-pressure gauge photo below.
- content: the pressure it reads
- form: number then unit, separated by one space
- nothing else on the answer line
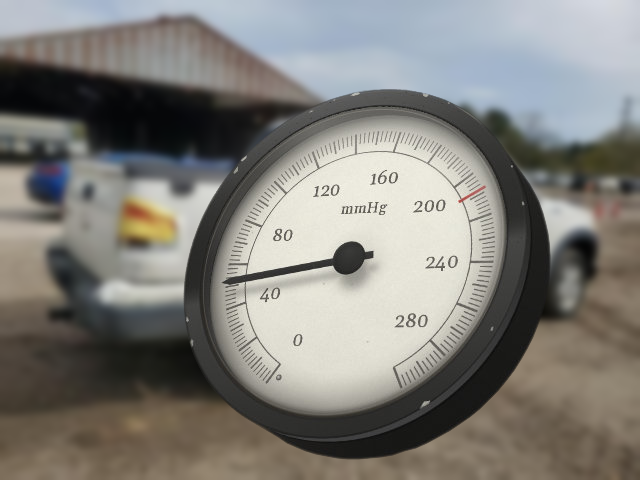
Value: 50 mmHg
